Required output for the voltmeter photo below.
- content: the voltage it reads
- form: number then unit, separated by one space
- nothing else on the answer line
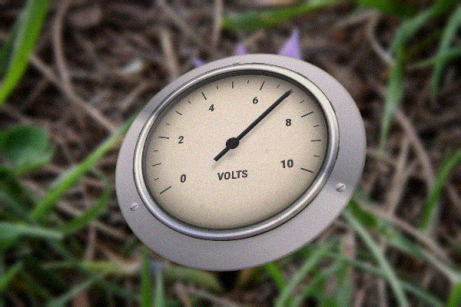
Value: 7 V
